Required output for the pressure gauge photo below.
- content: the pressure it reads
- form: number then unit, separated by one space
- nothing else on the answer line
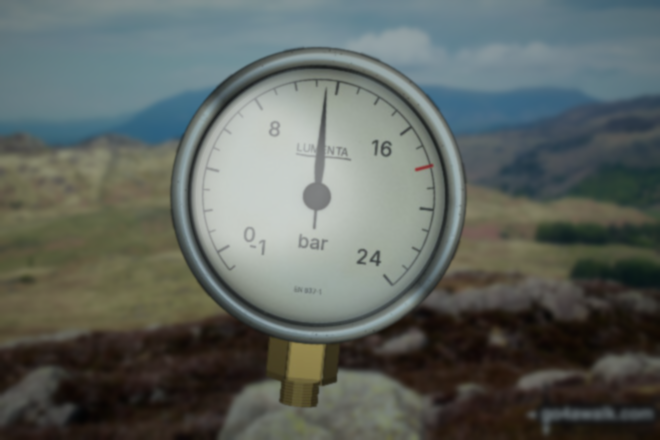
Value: 11.5 bar
